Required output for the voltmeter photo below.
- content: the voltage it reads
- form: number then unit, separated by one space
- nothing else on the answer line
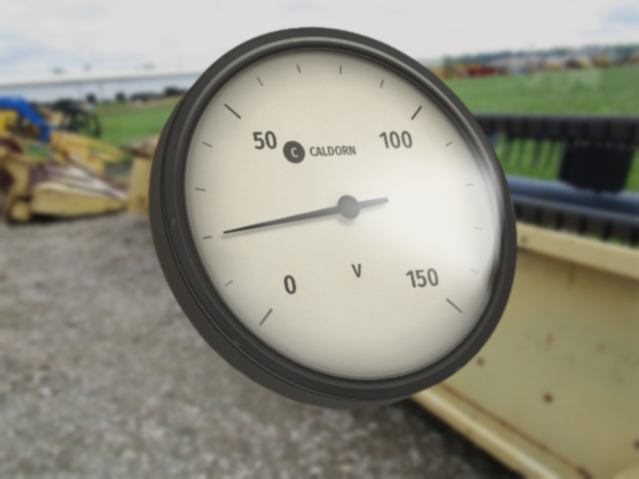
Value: 20 V
